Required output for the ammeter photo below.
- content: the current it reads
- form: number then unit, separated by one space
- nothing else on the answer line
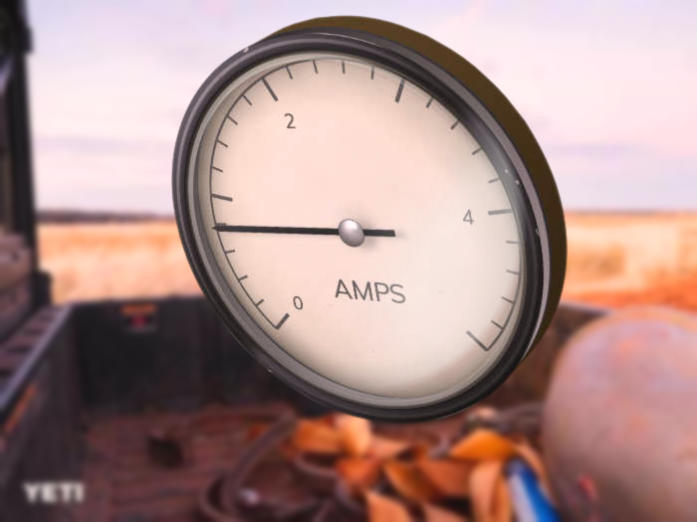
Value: 0.8 A
